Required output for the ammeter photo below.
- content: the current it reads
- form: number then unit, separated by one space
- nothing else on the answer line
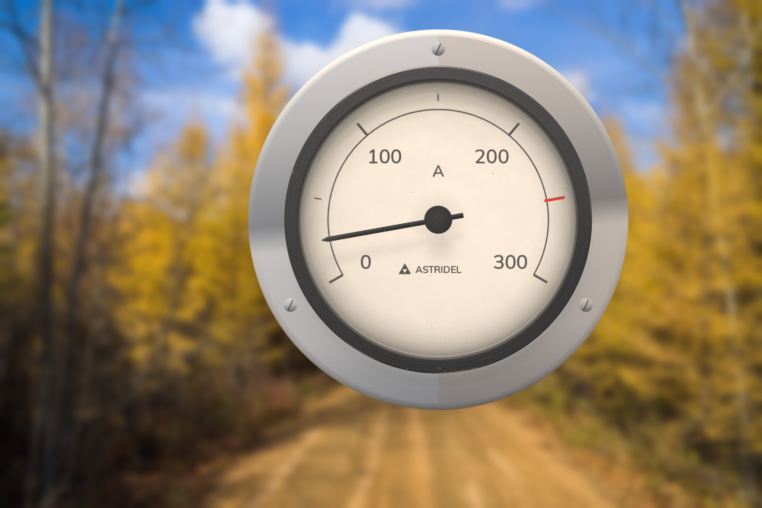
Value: 25 A
